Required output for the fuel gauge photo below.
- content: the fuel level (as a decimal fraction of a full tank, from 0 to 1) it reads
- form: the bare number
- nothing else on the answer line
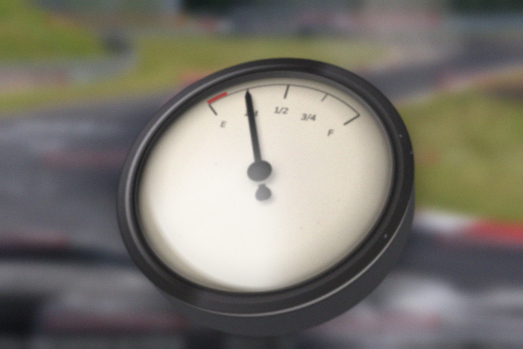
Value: 0.25
